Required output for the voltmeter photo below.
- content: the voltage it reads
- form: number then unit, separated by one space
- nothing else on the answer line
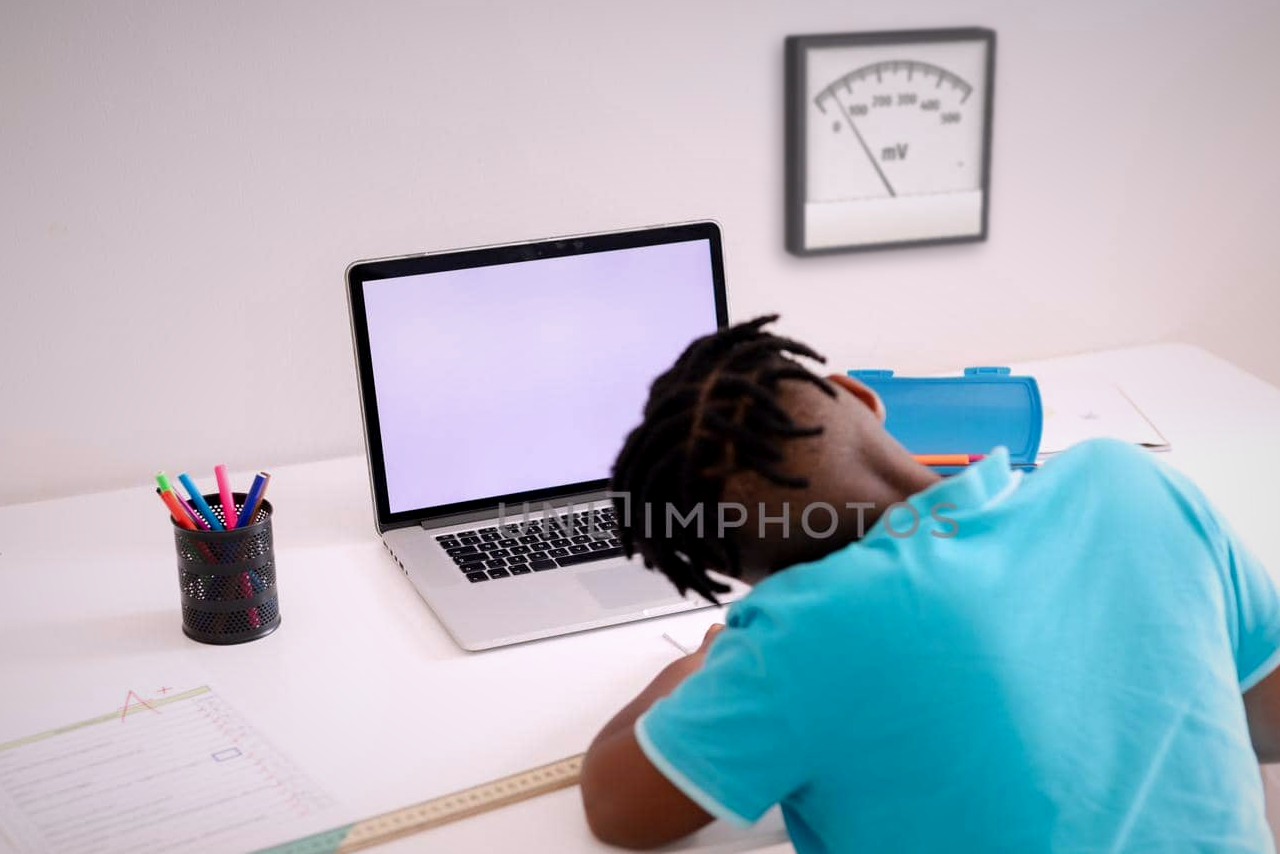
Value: 50 mV
